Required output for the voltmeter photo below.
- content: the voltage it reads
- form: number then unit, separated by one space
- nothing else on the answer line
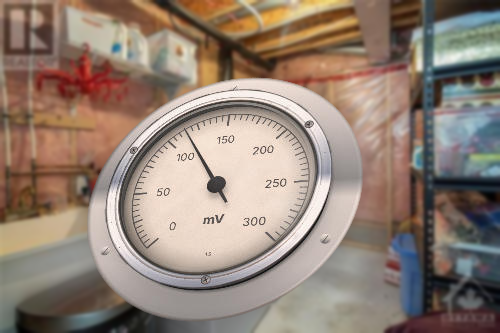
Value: 115 mV
